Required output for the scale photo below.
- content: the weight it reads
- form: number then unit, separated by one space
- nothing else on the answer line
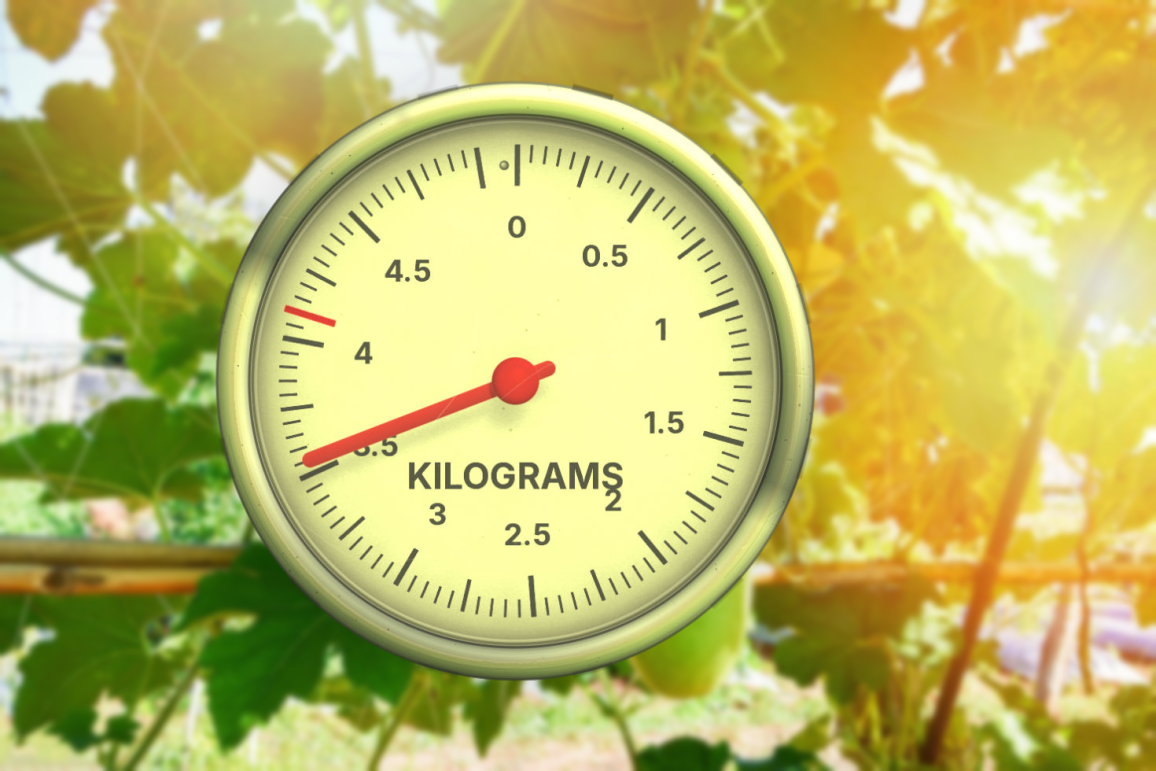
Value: 3.55 kg
